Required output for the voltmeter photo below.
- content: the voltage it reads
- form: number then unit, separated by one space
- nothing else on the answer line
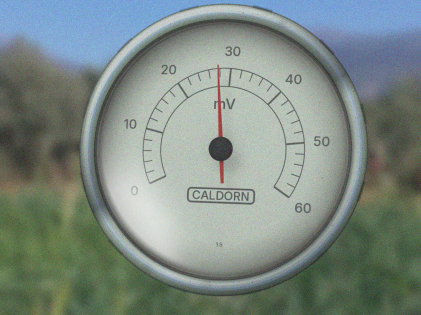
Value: 28 mV
